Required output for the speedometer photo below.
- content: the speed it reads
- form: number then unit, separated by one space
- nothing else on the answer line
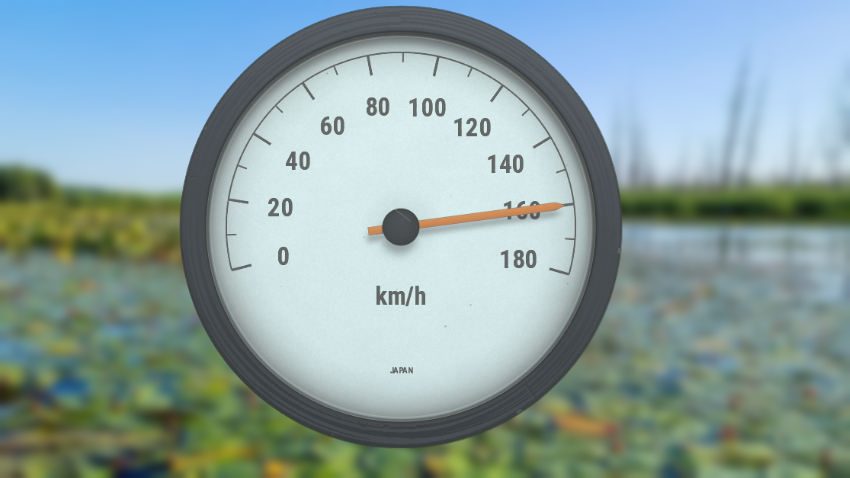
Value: 160 km/h
